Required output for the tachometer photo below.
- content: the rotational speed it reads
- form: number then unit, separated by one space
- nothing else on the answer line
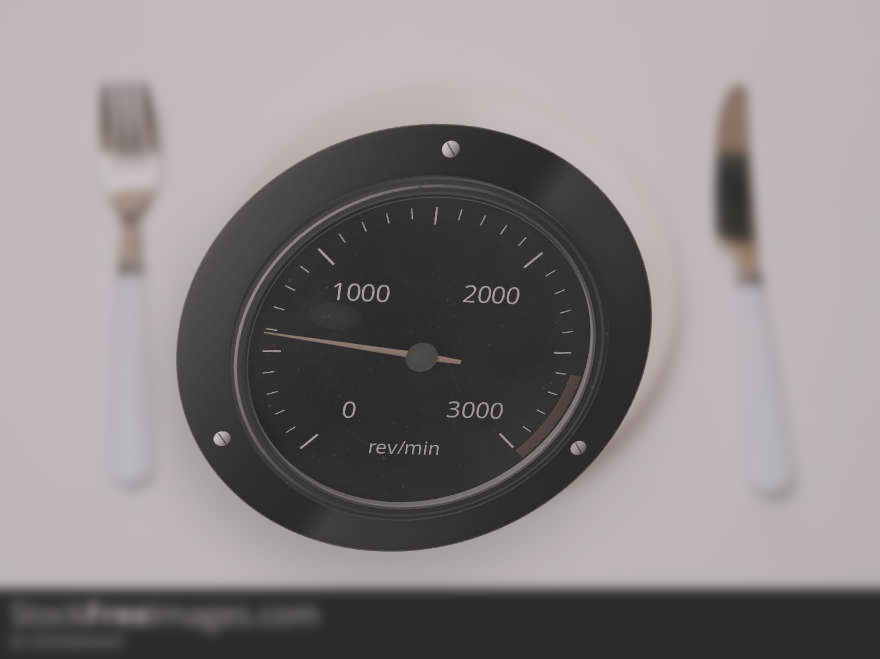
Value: 600 rpm
